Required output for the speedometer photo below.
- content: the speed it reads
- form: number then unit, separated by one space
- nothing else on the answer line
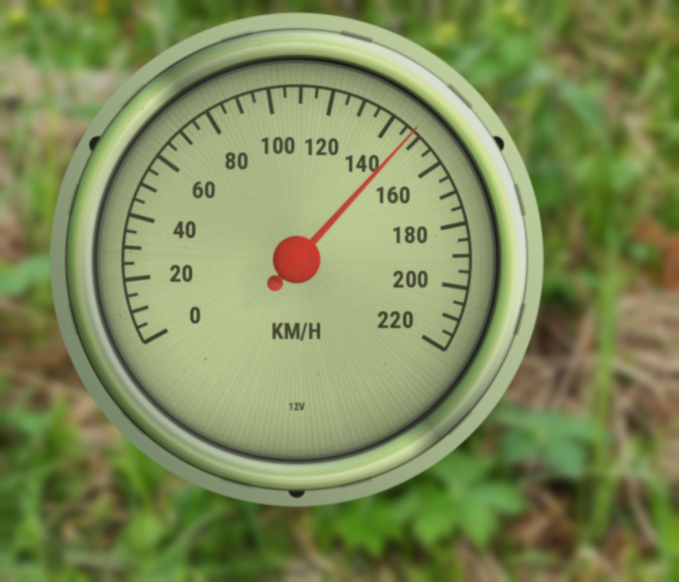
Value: 147.5 km/h
